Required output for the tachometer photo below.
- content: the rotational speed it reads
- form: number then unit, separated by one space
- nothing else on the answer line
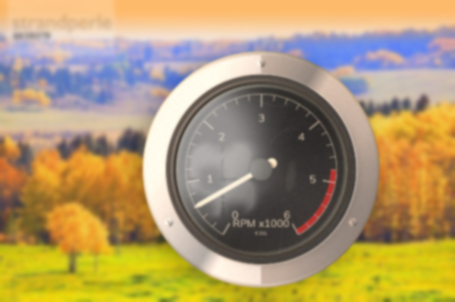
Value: 600 rpm
